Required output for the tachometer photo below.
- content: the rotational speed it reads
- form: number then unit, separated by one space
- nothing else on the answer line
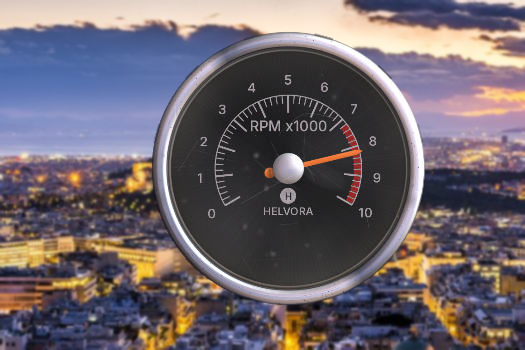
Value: 8200 rpm
